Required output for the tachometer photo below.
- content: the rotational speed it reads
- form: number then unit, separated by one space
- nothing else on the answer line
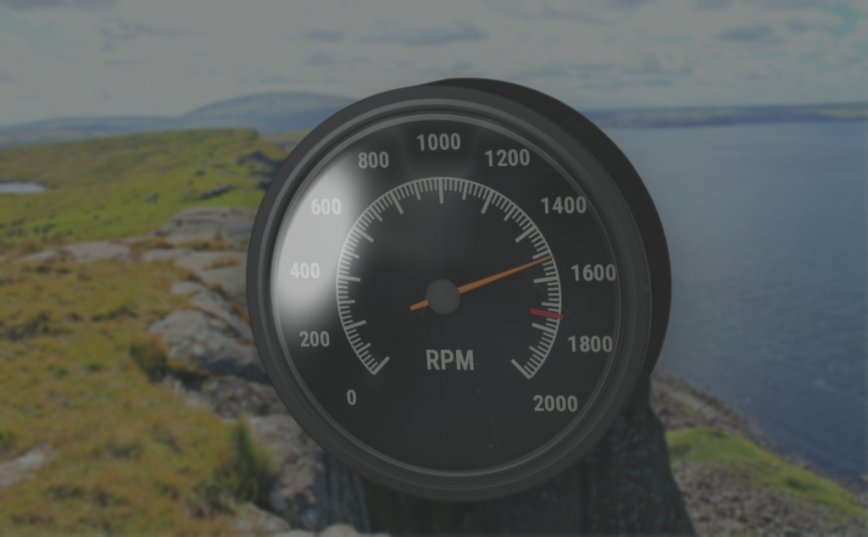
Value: 1520 rpm
